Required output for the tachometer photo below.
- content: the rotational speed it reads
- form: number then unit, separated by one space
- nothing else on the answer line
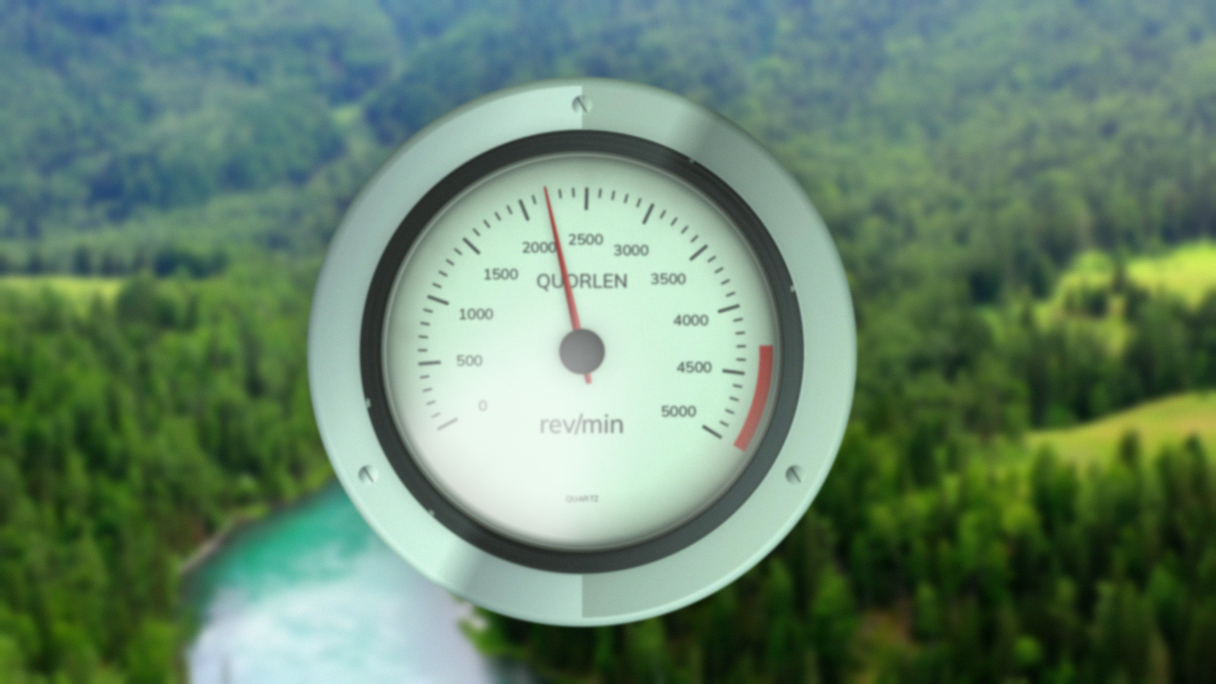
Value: 2200 rpm
